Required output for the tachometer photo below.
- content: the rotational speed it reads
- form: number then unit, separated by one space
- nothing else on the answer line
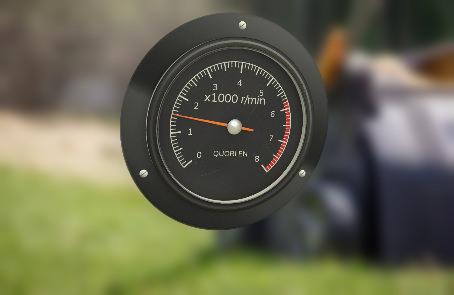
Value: 1500 rpm
